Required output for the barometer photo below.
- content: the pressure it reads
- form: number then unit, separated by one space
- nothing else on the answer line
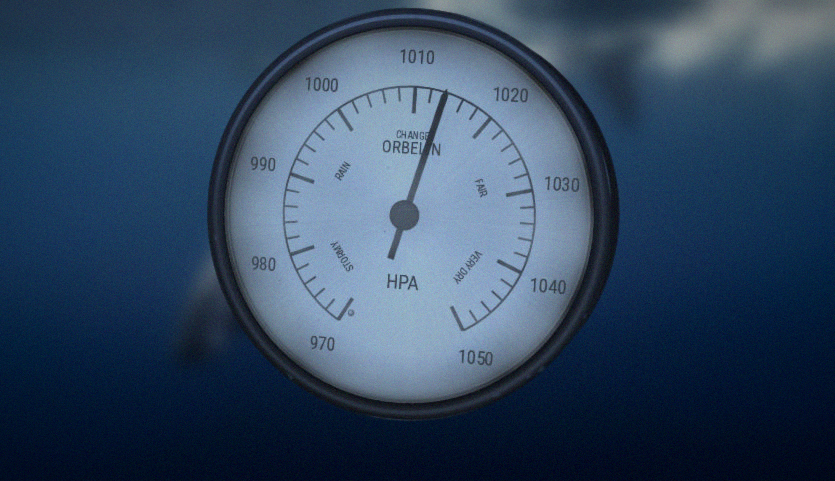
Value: 1014 hPa
